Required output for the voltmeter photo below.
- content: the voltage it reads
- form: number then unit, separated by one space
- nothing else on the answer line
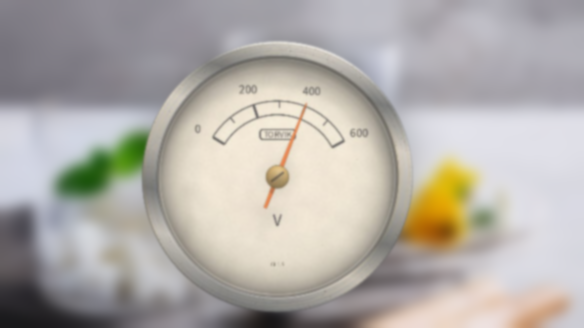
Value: 400 V
